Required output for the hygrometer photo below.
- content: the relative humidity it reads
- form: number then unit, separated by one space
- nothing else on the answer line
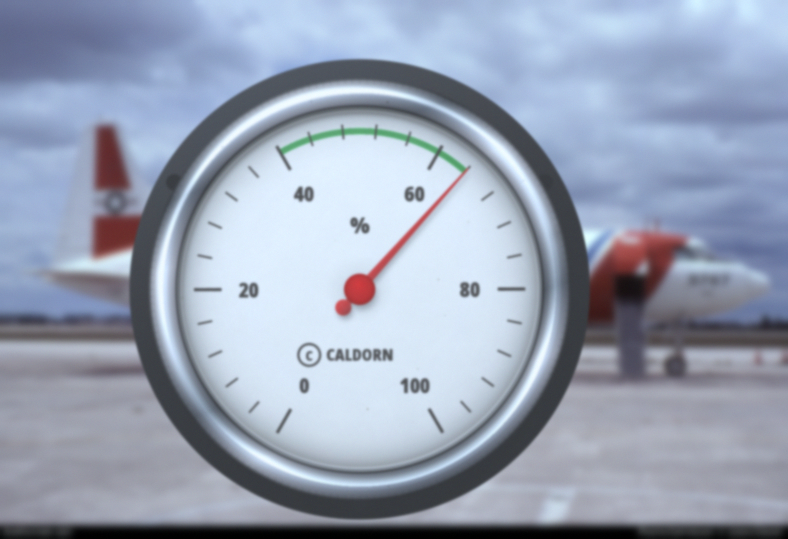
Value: 64 %
